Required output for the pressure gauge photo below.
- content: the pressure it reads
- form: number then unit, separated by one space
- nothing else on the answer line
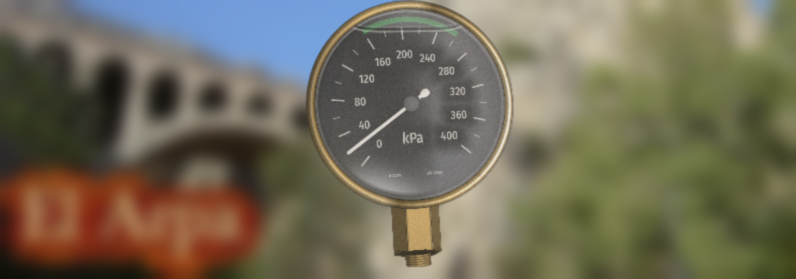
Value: 20 kPa
